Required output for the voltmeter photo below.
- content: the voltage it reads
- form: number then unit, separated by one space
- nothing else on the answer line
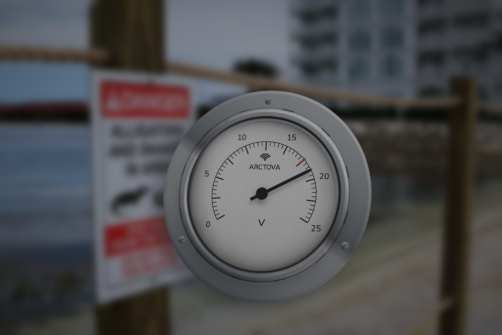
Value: 19 V
